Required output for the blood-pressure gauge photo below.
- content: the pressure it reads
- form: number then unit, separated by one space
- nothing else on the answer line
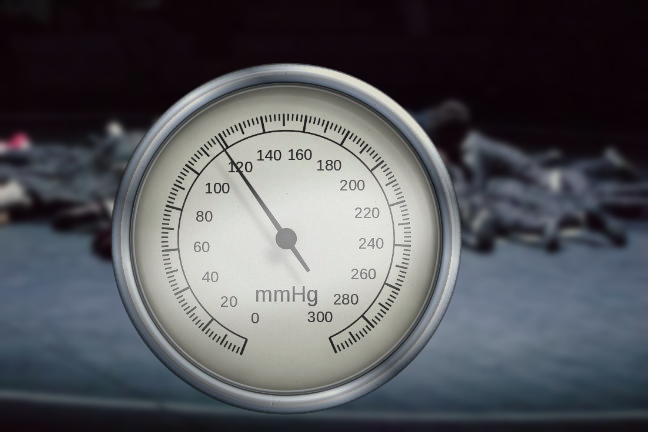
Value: 118 mmHg
